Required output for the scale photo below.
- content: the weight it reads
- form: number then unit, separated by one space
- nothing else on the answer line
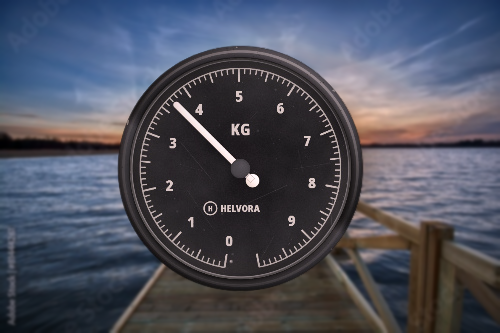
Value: 3.7 kg
